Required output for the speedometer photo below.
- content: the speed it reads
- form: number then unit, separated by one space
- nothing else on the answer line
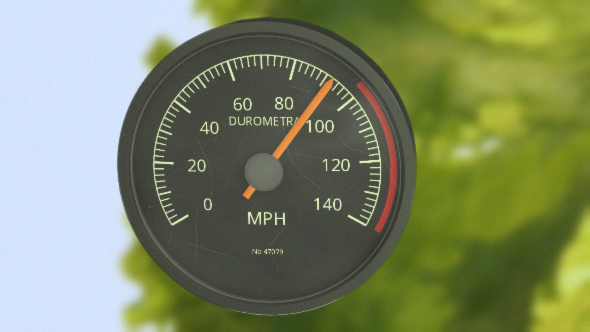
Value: 92 mph
